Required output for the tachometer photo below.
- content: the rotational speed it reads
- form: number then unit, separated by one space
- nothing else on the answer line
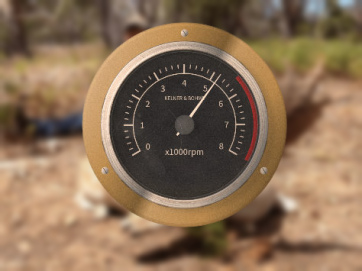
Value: 5200 rpm
